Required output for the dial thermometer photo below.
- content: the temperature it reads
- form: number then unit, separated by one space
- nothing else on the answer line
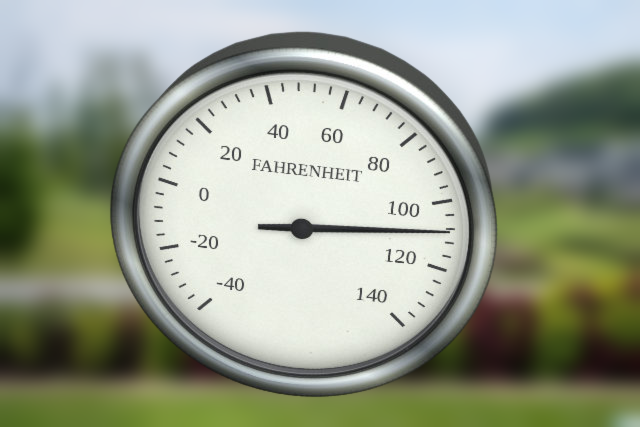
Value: 108 °F
